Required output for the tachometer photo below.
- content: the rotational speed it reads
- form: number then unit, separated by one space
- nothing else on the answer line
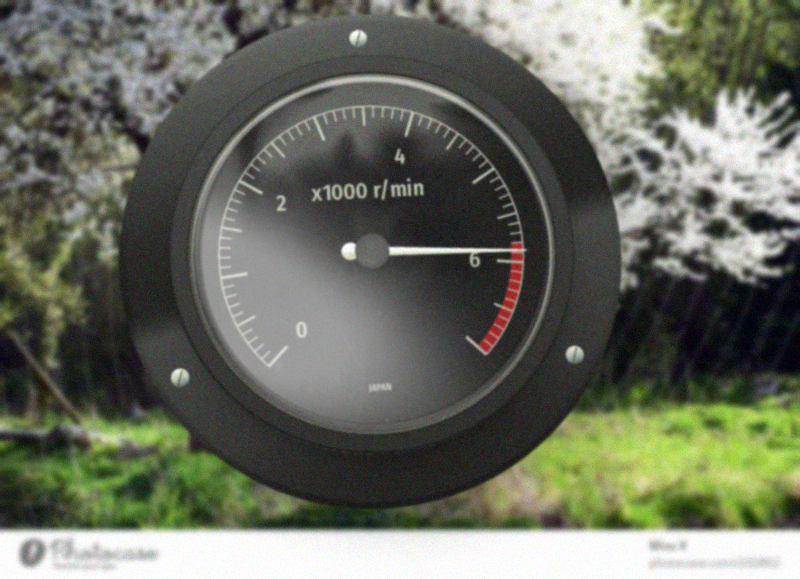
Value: 5900 rpm
